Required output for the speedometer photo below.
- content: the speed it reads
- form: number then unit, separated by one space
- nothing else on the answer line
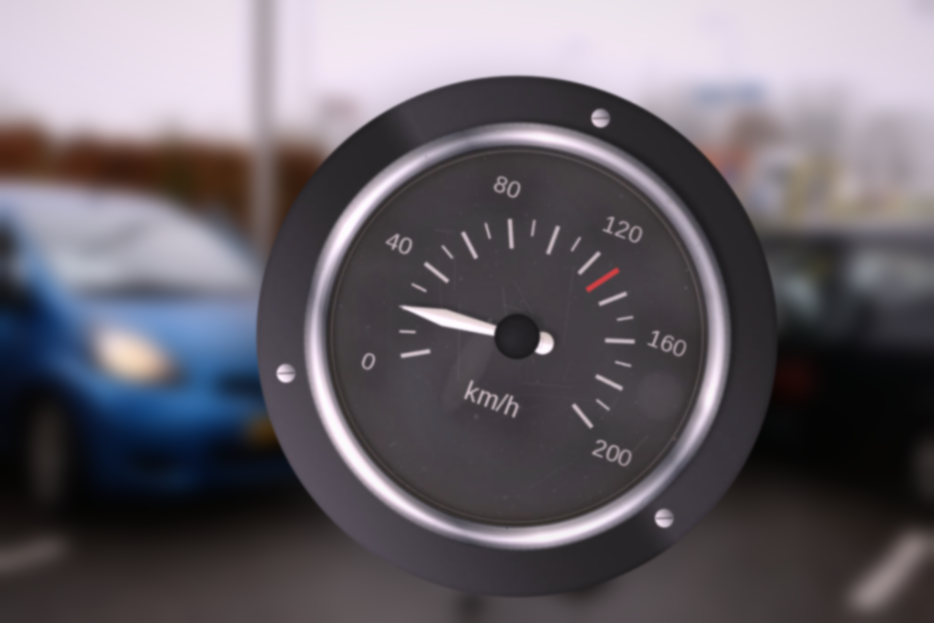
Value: 20 km/h
